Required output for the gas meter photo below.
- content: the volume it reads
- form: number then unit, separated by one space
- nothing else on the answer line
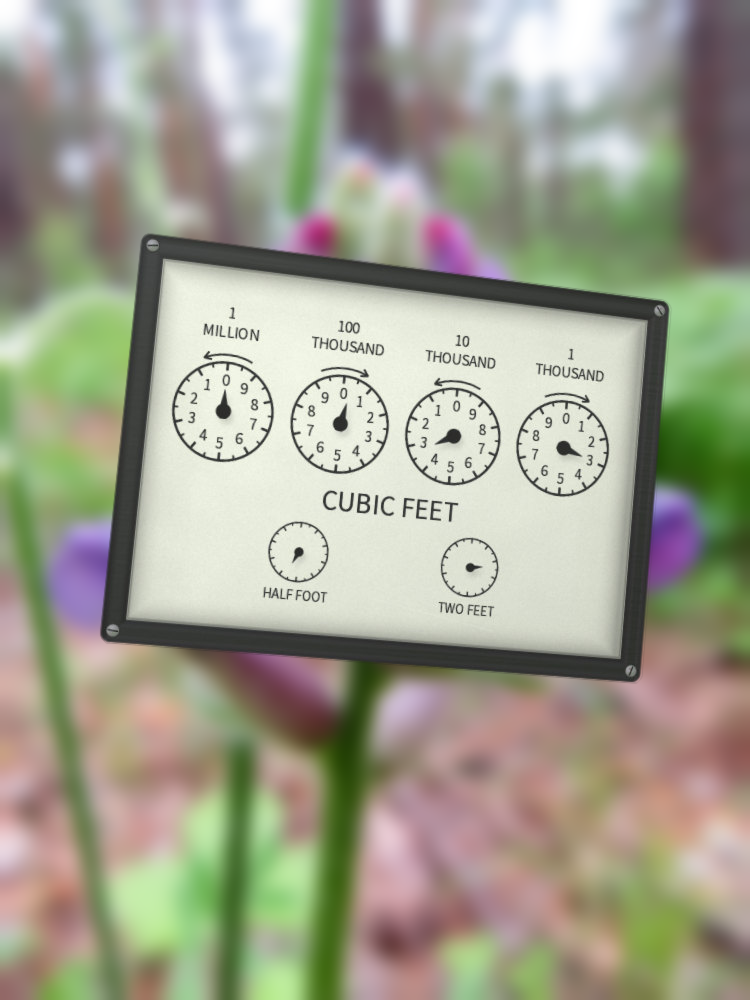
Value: 3300 ft³
